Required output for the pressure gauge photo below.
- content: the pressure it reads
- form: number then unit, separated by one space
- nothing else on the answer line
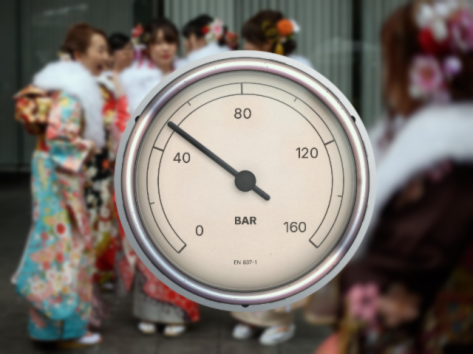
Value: 50 bar
